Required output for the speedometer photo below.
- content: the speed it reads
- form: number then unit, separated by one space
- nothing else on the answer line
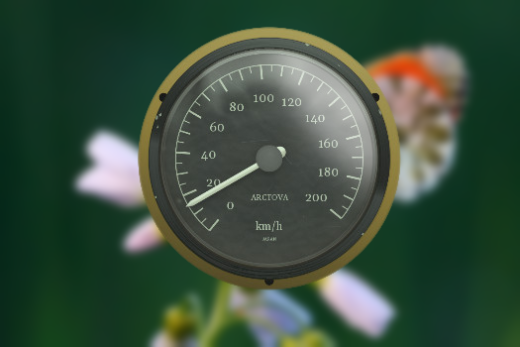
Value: 15 km/h
